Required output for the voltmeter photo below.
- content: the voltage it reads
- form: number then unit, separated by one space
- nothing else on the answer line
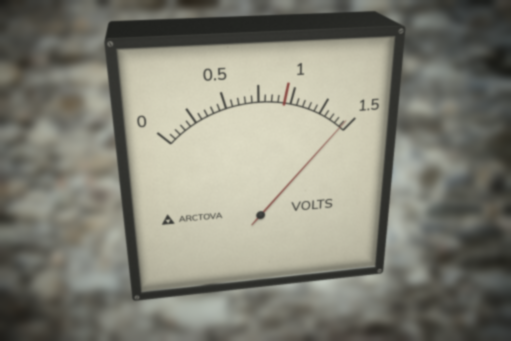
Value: 1.45 V
